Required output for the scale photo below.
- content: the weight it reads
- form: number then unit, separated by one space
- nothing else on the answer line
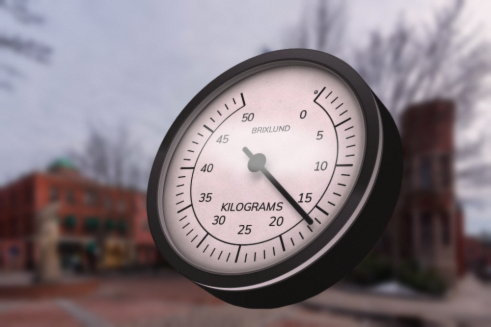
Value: 16.5 kg
